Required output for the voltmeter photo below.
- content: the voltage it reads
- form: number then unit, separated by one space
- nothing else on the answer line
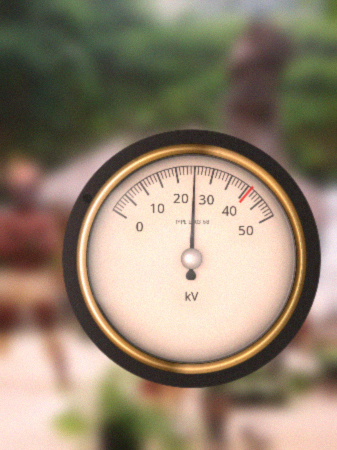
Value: 25 kV
